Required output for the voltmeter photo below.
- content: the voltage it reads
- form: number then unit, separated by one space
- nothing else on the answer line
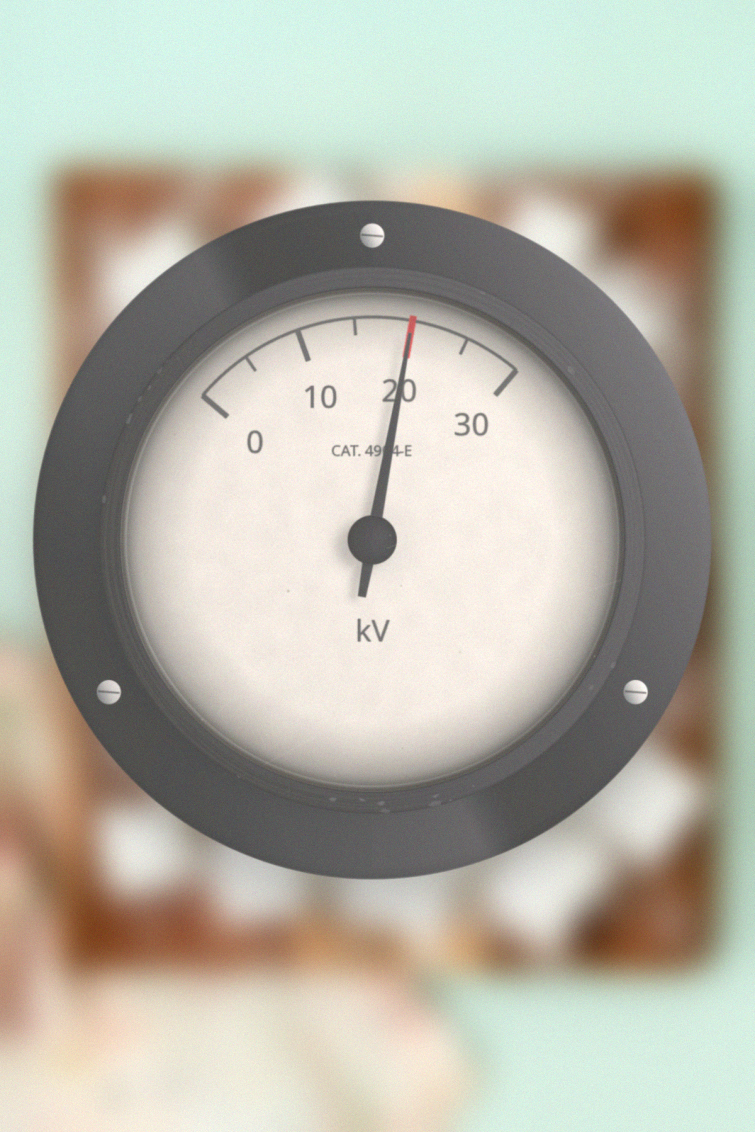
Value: 20 kV
